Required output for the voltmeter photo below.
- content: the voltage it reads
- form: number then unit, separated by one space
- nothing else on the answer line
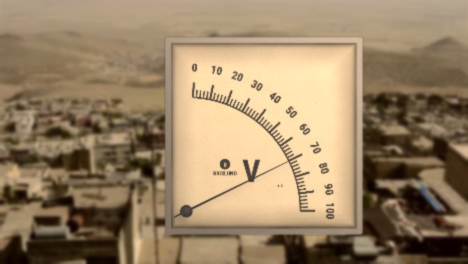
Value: 70 V
